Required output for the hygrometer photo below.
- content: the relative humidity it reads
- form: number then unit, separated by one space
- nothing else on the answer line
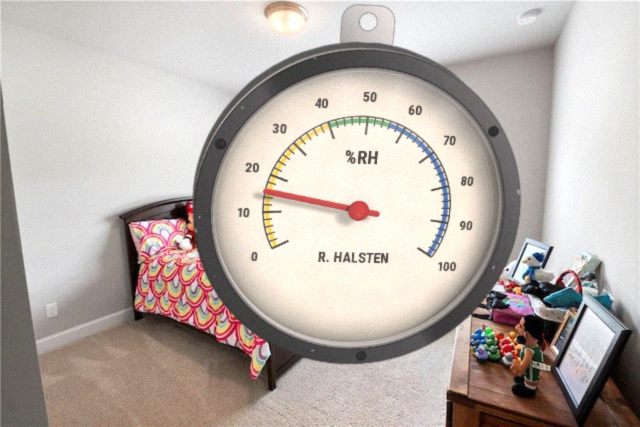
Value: 16 %
